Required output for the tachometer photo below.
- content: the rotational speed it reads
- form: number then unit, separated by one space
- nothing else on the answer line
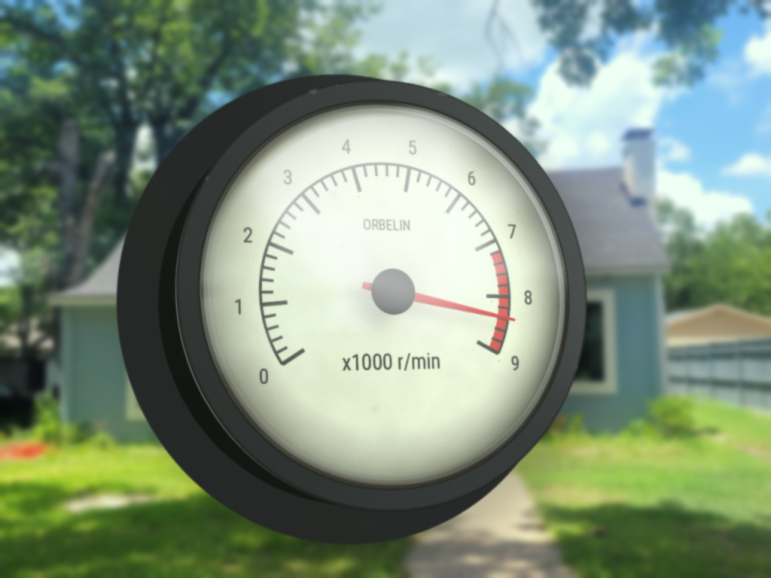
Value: 8400 rpm
